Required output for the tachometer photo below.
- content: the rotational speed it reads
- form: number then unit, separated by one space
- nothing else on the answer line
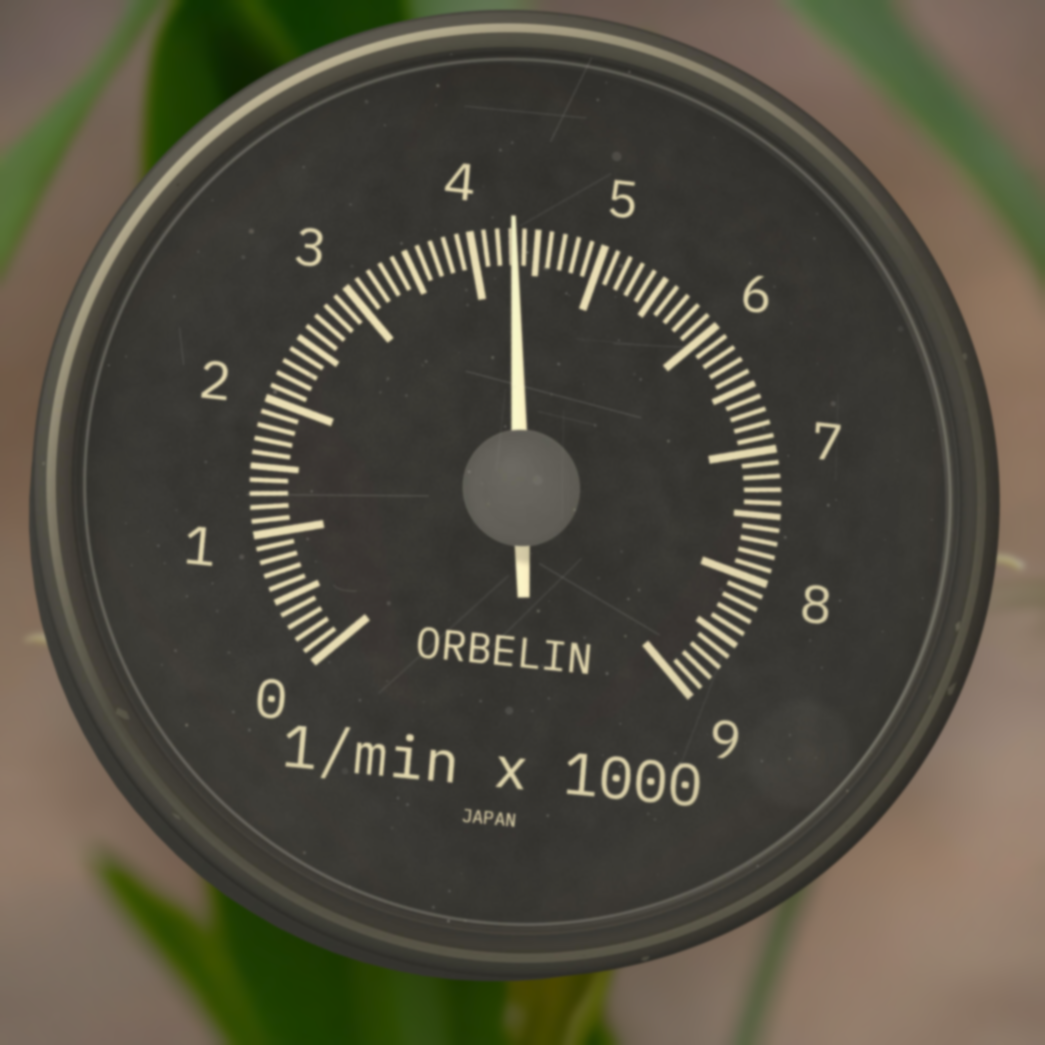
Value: 4300 rpm
